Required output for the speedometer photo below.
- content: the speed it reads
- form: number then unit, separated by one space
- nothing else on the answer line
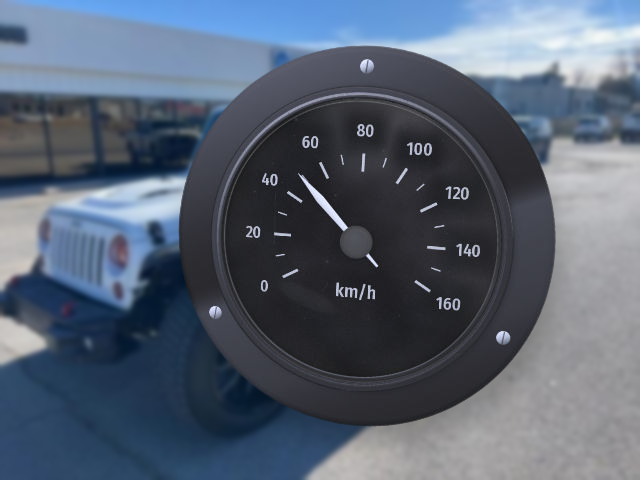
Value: 50 km/h
